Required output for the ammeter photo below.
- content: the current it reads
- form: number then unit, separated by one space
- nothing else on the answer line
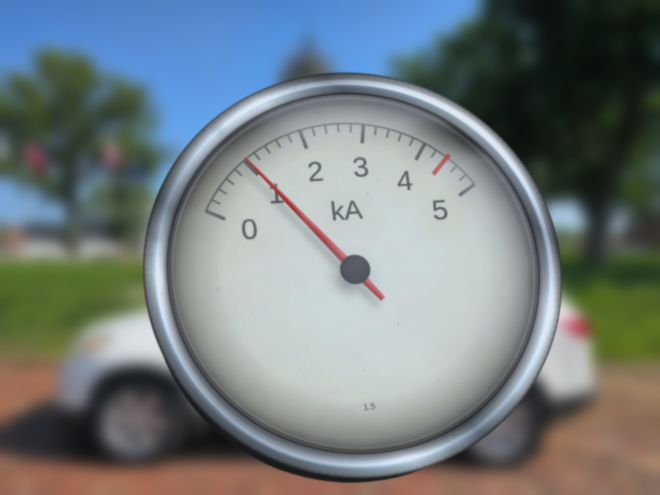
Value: 1 kA
